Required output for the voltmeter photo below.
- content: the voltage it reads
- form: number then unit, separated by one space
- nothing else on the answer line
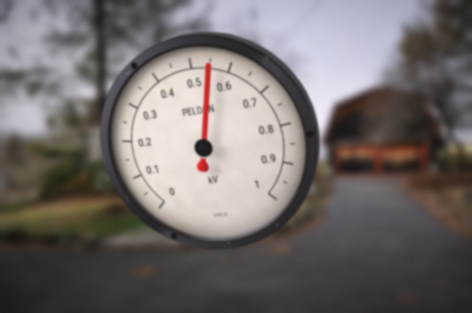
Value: 0.55 kV
